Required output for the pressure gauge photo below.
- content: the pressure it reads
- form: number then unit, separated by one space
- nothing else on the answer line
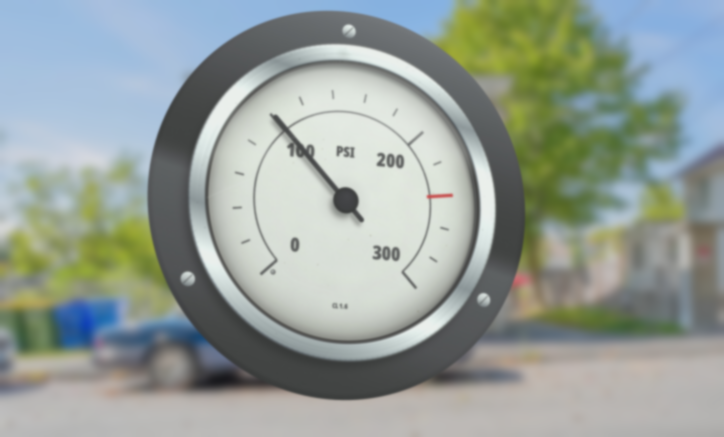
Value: 100 psi
